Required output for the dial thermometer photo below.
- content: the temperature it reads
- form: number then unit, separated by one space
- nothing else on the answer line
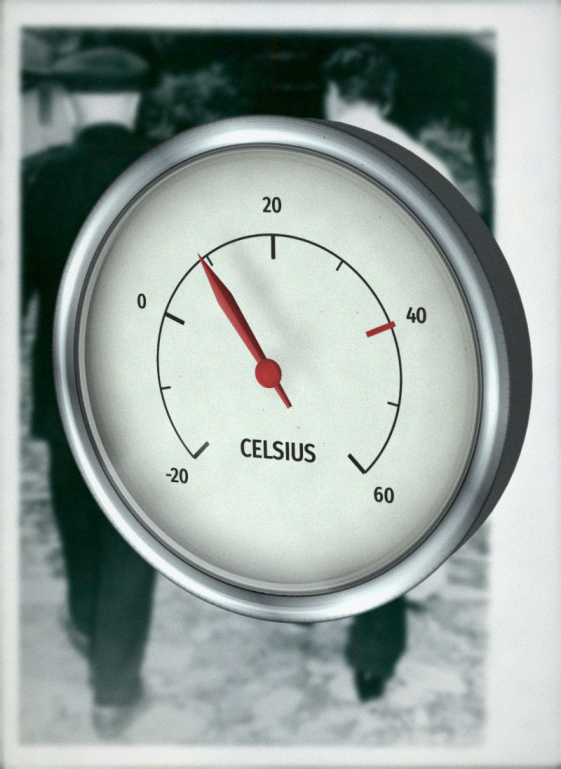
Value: 10 °C
